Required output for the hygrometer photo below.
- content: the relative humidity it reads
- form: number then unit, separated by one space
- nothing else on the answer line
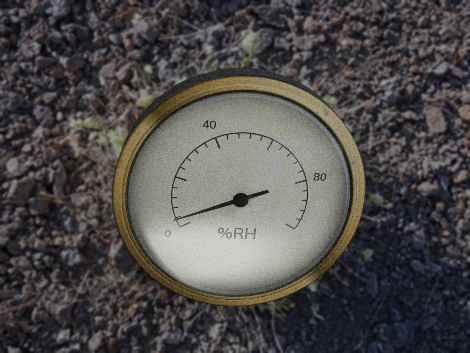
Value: 4 %
